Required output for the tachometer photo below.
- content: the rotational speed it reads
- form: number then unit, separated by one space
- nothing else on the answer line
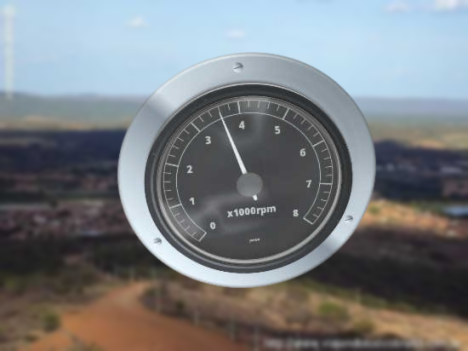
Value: 3600 rpm
